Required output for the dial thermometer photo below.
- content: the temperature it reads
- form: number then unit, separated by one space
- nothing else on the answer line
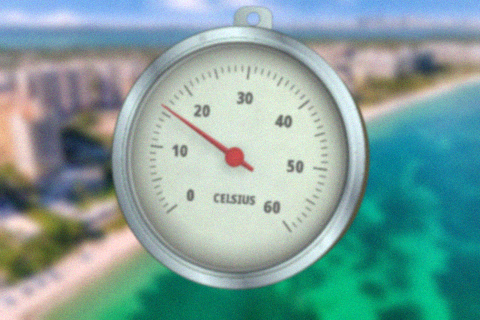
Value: 16 °C
